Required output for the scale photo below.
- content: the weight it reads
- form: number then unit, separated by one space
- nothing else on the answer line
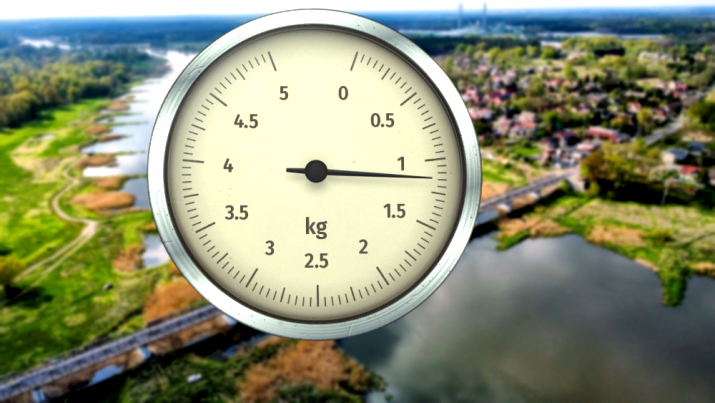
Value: 1.15 kg
